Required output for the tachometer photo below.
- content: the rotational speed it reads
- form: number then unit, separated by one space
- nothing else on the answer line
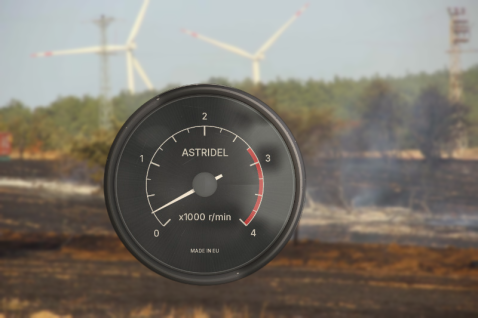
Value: 250 rpm
